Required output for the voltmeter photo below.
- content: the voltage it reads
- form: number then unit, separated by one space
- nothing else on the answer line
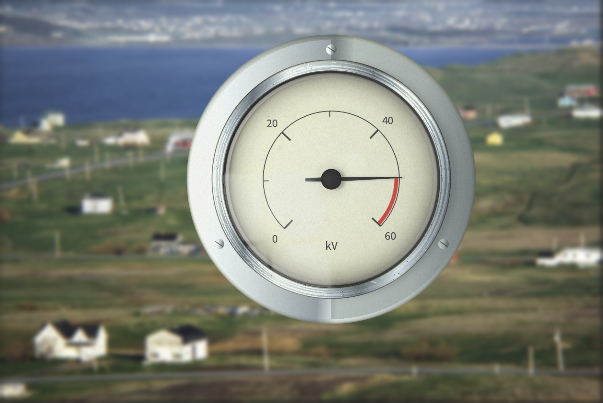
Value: 50 kV
